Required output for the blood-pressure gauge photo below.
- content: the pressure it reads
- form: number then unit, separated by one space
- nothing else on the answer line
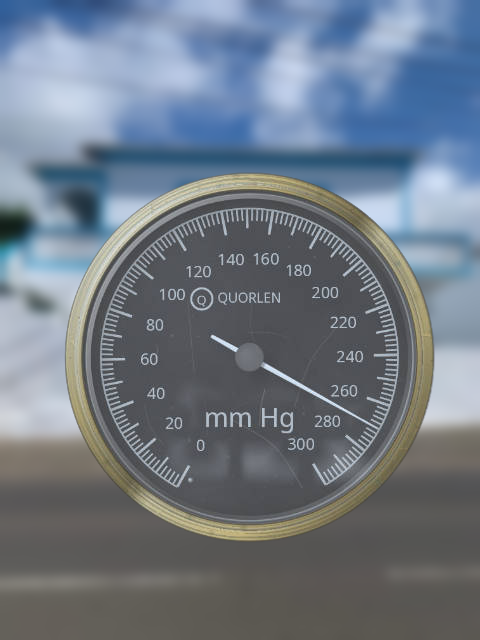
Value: 270 mmHg
